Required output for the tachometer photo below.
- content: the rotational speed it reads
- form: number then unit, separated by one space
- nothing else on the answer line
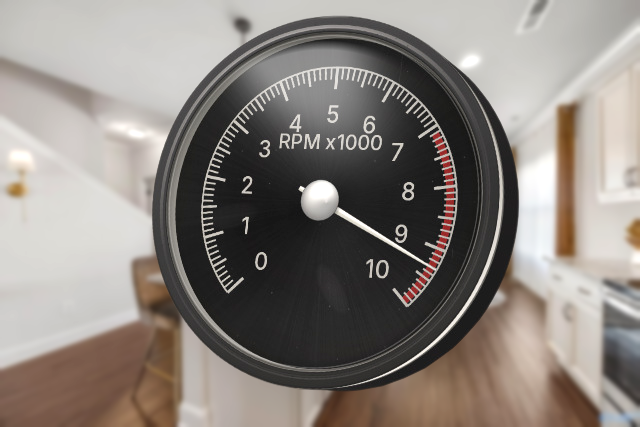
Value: 9300 rpm
